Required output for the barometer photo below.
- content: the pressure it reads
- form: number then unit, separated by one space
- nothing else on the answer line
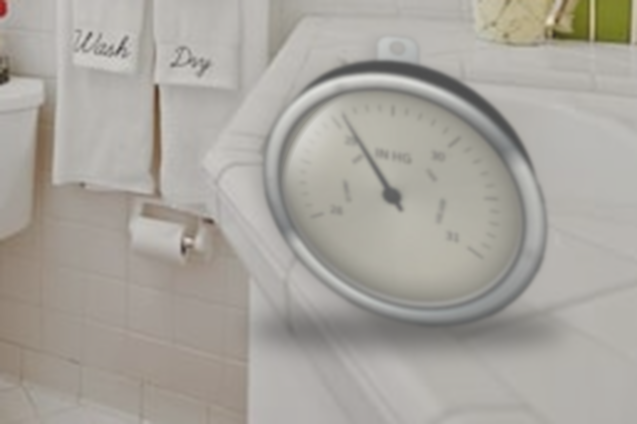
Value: 29.1 inHg
